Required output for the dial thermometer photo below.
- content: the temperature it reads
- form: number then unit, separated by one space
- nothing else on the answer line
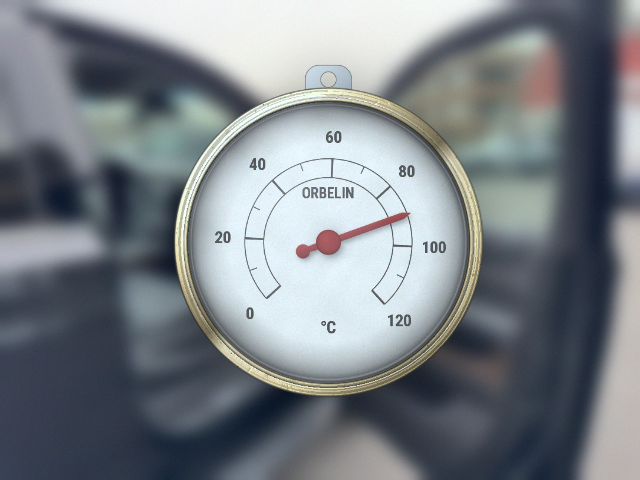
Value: 90 °C
